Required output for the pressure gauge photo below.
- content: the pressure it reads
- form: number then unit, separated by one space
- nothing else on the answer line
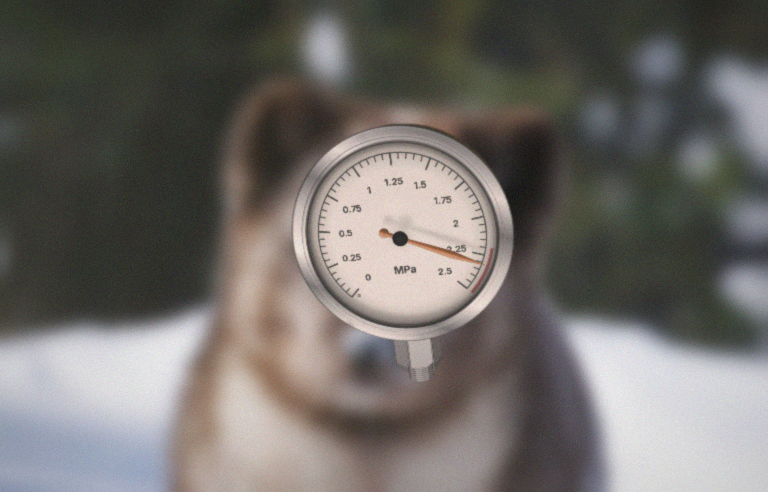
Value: 2.3 MPa
